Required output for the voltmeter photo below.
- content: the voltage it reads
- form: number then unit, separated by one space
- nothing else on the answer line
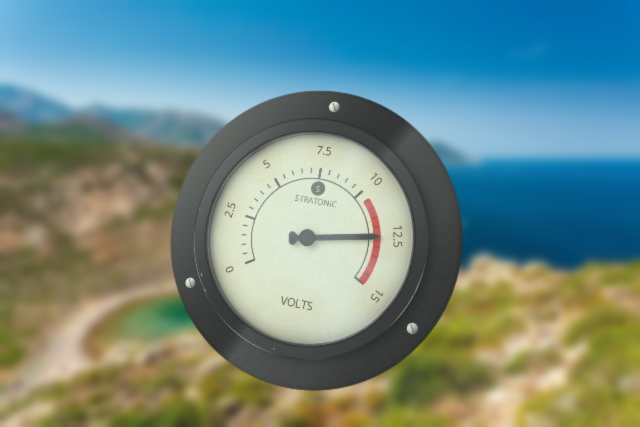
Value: 12.5 V
